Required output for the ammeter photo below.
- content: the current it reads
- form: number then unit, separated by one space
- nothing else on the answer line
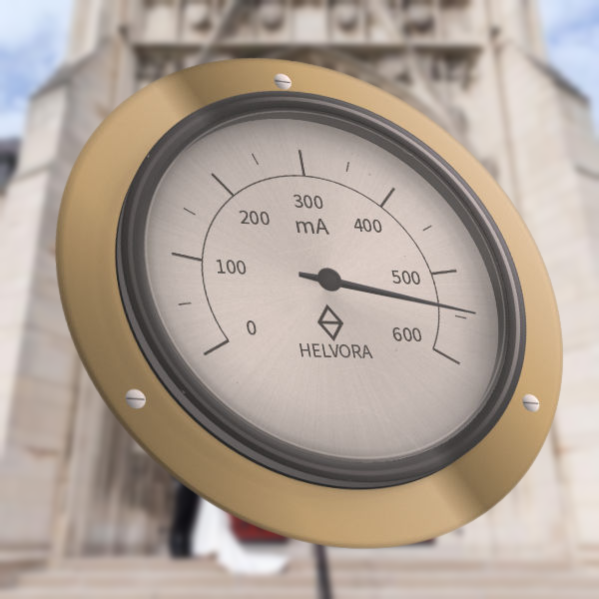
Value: 550 mA
